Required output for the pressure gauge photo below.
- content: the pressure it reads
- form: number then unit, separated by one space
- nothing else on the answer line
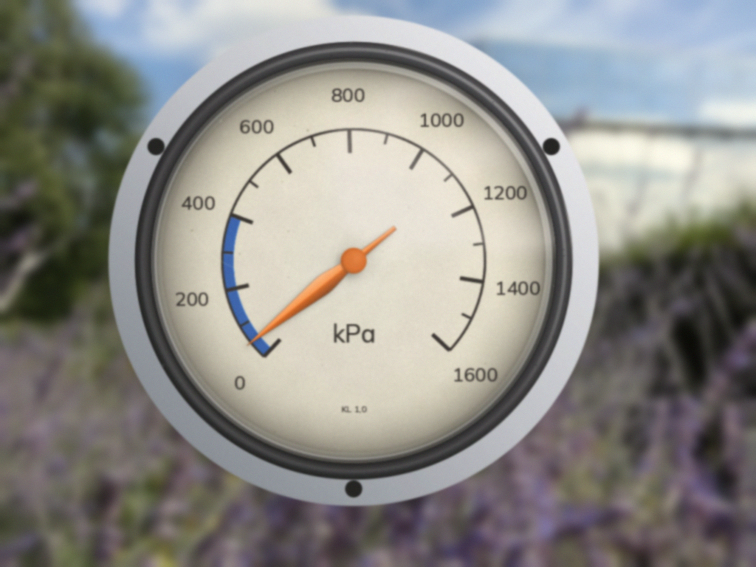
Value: 50 kPa
